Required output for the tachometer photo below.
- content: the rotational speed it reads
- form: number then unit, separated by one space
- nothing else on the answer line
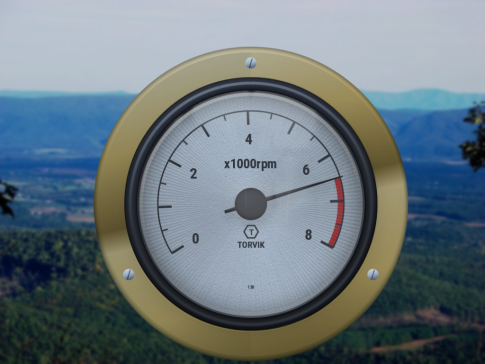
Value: 6500 rpm
